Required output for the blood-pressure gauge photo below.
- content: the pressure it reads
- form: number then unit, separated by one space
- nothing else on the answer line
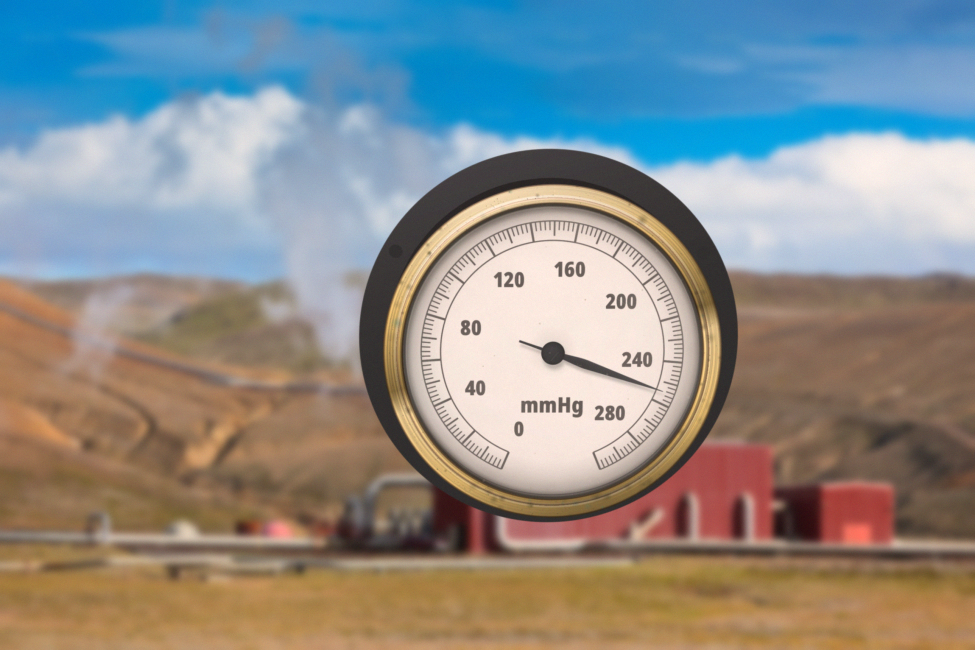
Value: 254 mmHg
